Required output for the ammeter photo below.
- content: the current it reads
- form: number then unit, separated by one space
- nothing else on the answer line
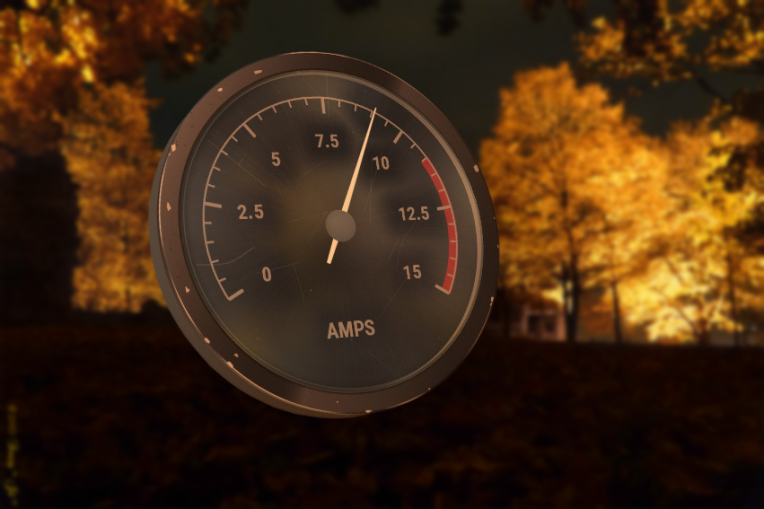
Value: 9 A
